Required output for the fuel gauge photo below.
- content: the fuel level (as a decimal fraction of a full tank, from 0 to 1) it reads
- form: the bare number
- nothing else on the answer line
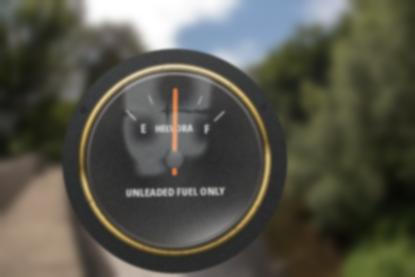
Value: 0.5
